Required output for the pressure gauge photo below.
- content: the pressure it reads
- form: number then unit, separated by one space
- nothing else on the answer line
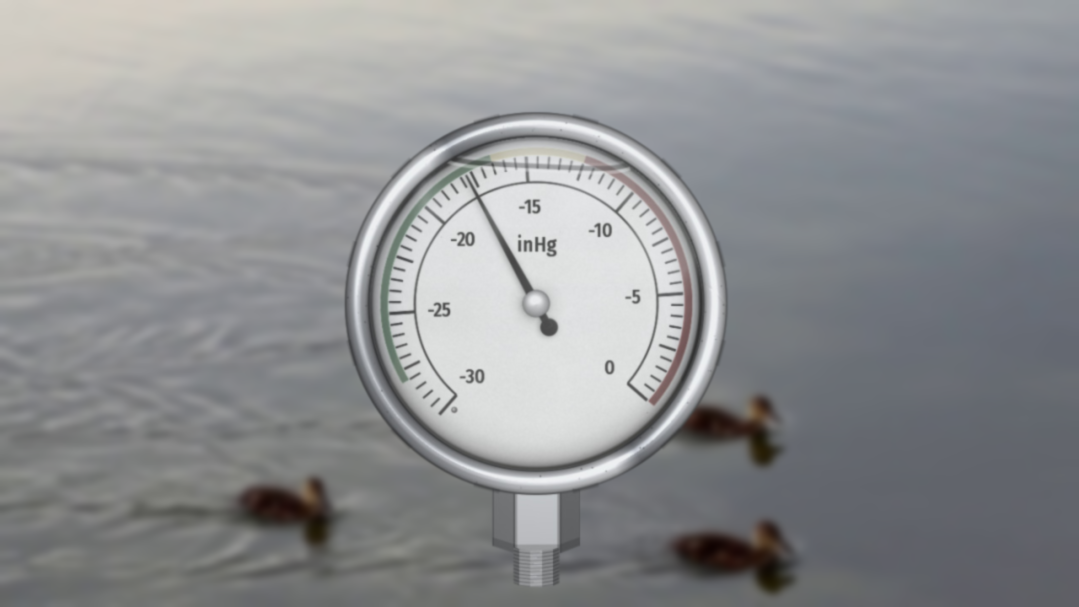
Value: -17.75 inHg
